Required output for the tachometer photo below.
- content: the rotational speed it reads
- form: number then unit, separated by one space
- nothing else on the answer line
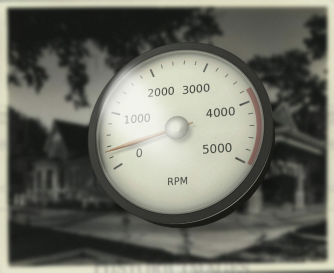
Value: 300 rpm
